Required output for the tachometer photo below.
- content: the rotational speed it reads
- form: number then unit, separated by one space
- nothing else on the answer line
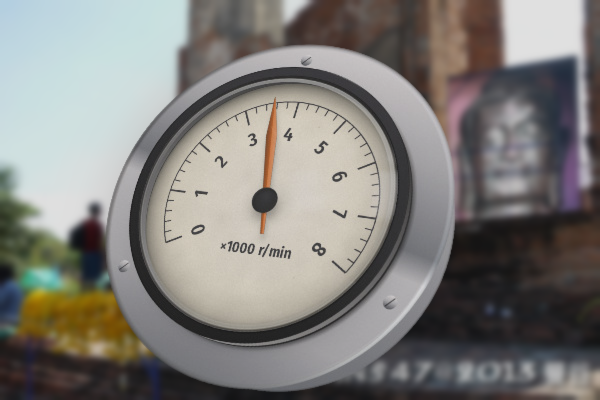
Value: 3600 rpm
